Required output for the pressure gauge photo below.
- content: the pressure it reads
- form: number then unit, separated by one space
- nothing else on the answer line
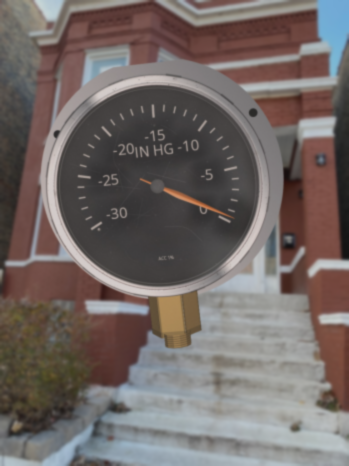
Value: -0.5 inHg
